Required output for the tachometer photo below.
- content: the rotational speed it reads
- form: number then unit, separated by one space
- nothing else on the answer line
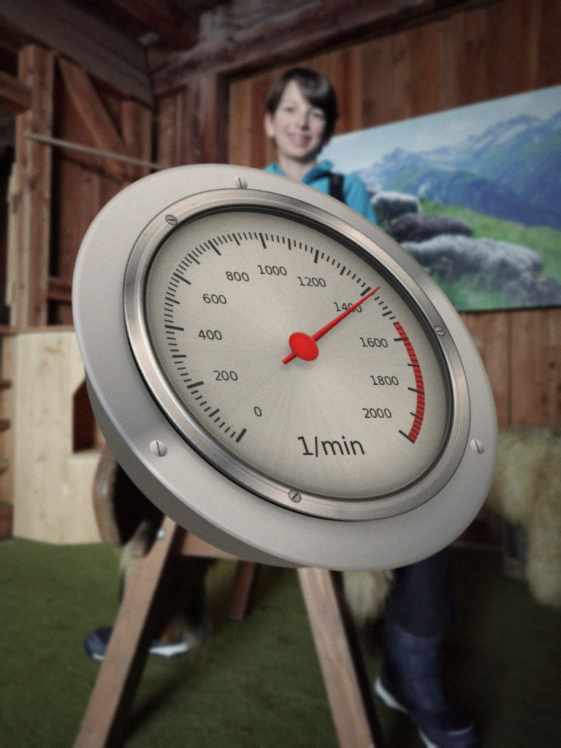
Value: 1420 rpm
